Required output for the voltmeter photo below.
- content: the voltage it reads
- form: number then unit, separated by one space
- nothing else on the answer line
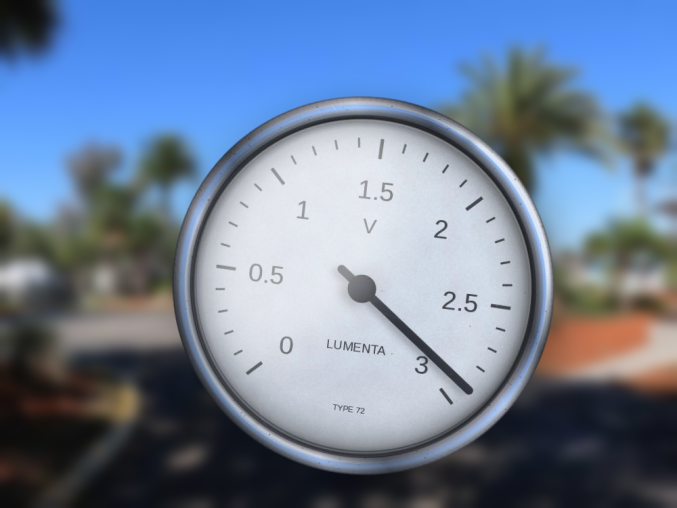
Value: 2.9 V
